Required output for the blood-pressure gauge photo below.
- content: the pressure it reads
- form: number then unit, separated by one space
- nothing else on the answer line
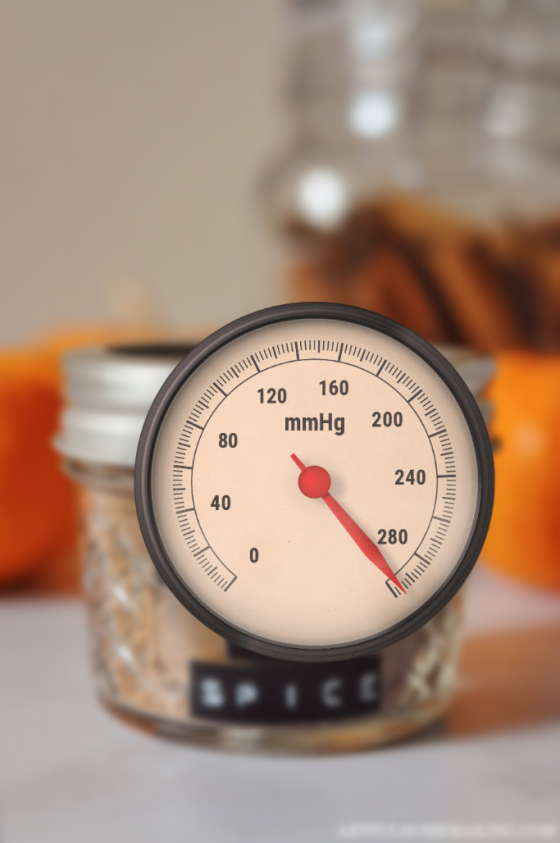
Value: 296 mmHg
